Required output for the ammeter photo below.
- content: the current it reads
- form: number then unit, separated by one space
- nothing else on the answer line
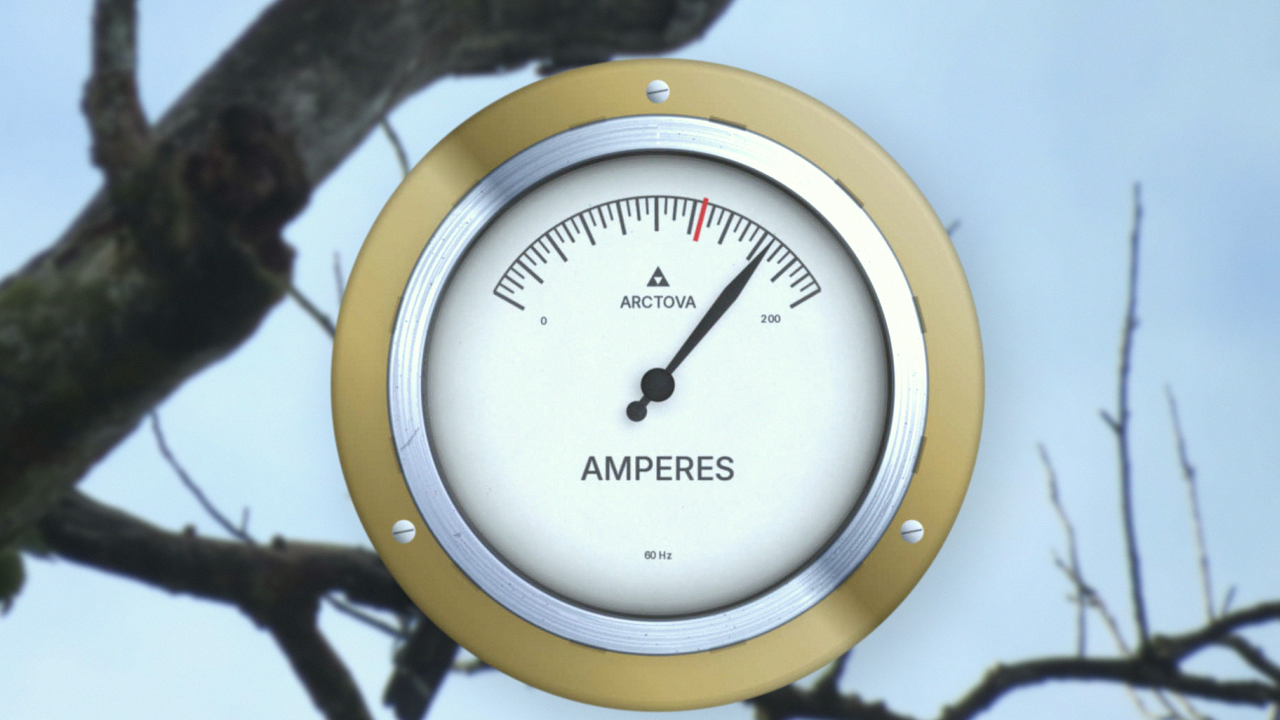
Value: 165 A
